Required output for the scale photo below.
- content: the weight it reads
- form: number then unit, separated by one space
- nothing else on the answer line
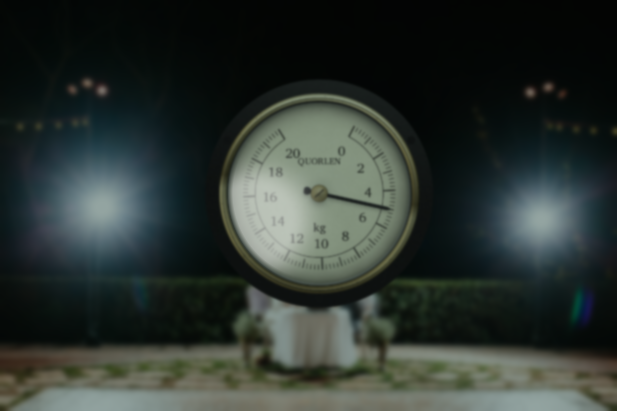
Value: 5 kg
